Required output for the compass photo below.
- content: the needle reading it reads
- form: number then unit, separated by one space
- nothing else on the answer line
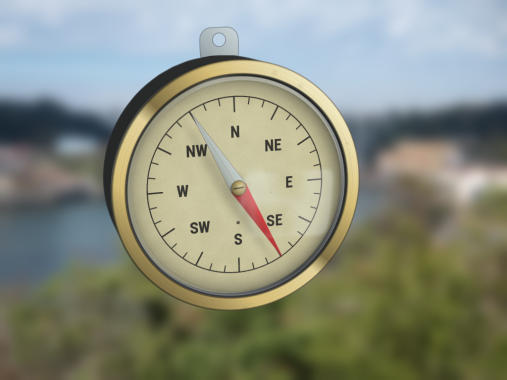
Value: 150 °
